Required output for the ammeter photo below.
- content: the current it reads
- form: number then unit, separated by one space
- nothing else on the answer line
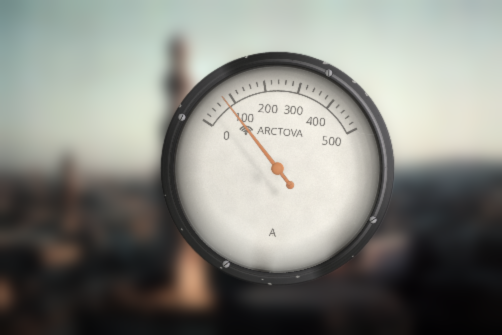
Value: 80 A
